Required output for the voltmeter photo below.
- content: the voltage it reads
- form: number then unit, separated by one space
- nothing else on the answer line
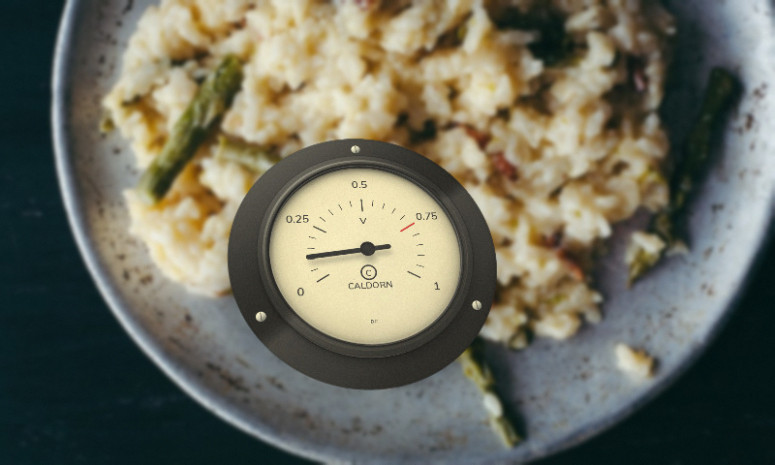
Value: 0.1 V
